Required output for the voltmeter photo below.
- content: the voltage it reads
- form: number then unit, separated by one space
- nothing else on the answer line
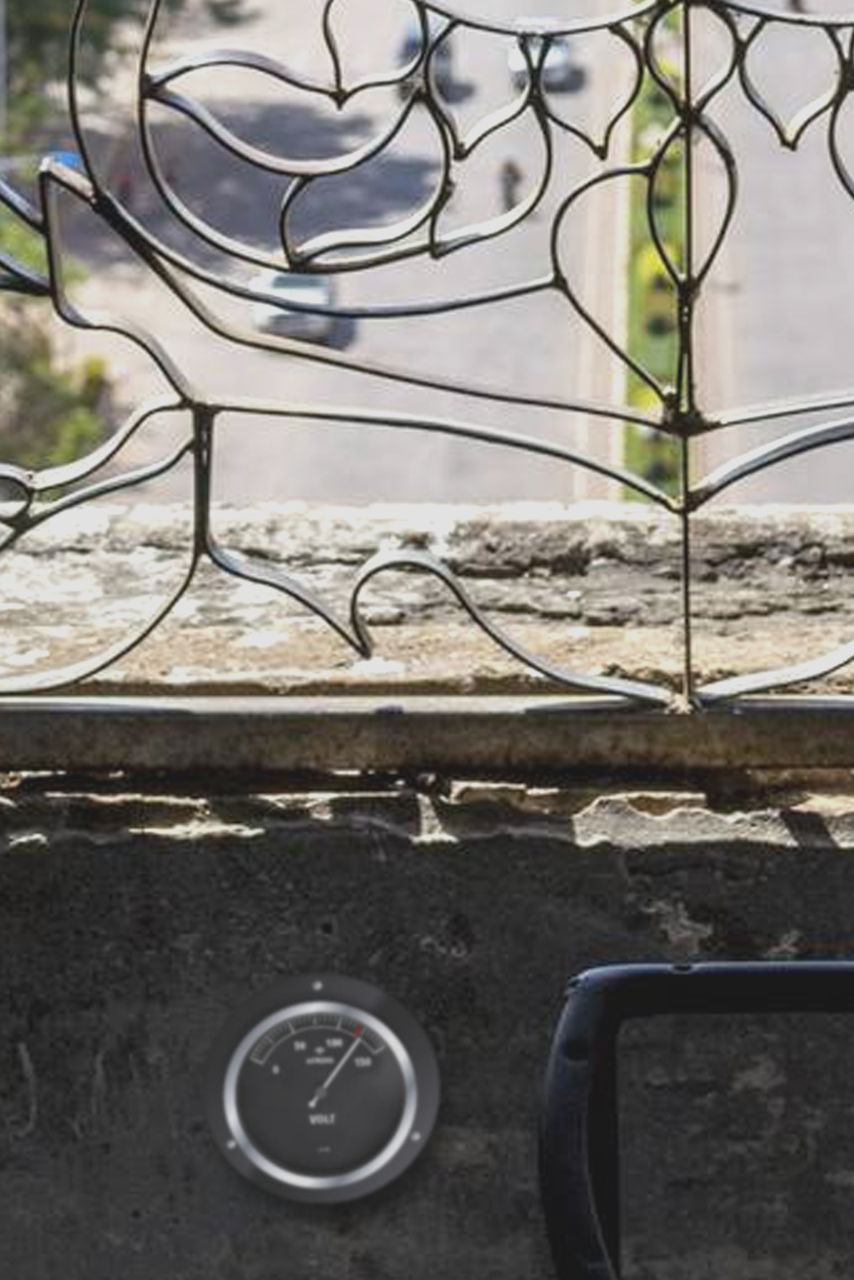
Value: 125 V
